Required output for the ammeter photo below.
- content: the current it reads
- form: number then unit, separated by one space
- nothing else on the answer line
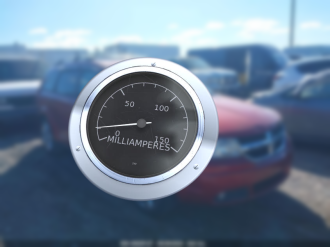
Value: 10 mA
